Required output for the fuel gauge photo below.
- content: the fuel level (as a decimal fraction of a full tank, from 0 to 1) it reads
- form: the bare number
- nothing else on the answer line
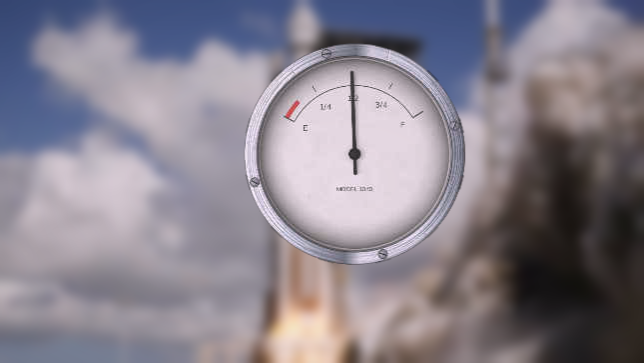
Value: 0.5
